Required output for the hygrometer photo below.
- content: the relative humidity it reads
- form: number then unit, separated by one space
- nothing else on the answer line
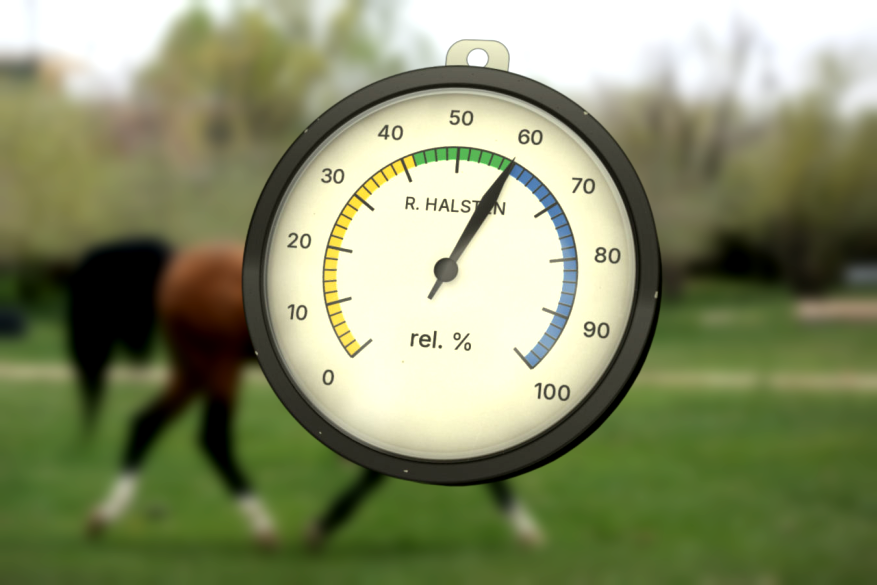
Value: 60 %
